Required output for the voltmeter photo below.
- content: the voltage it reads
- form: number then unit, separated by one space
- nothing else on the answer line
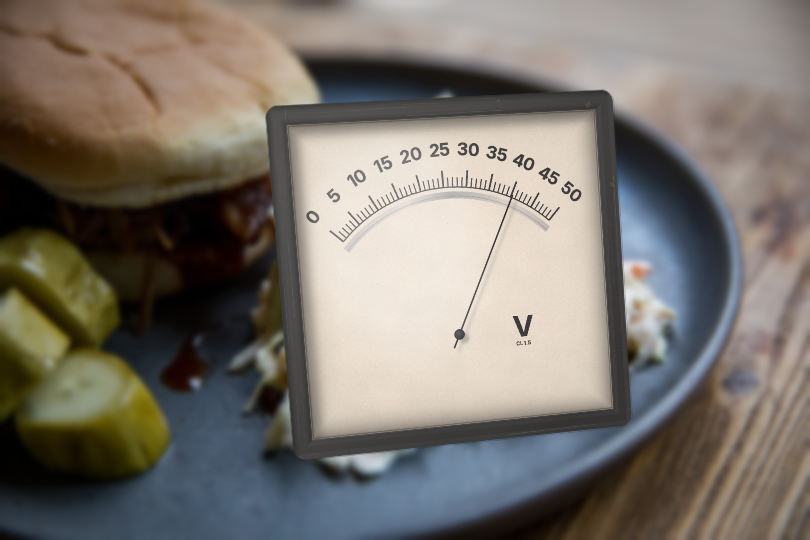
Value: 40 V
